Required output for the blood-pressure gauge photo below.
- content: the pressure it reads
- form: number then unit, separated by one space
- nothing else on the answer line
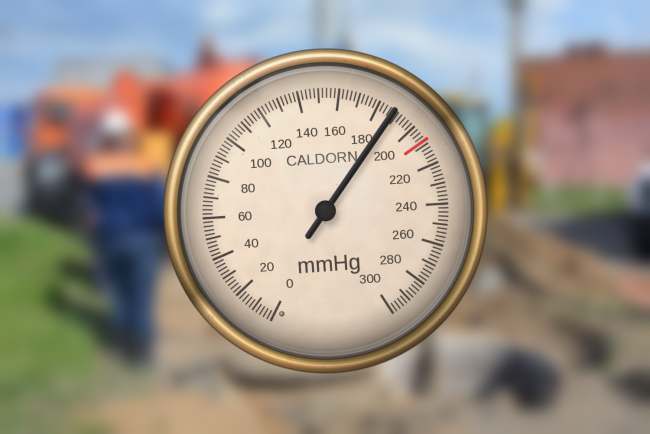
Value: 188 mmHg
